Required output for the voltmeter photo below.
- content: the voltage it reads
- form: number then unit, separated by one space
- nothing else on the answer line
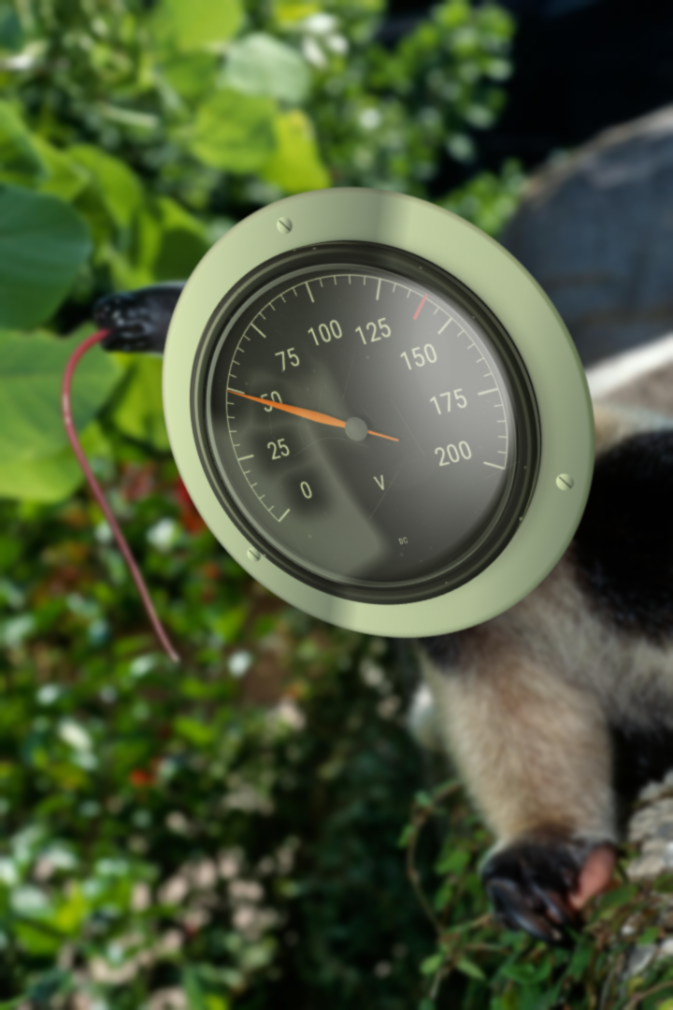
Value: 50 V
